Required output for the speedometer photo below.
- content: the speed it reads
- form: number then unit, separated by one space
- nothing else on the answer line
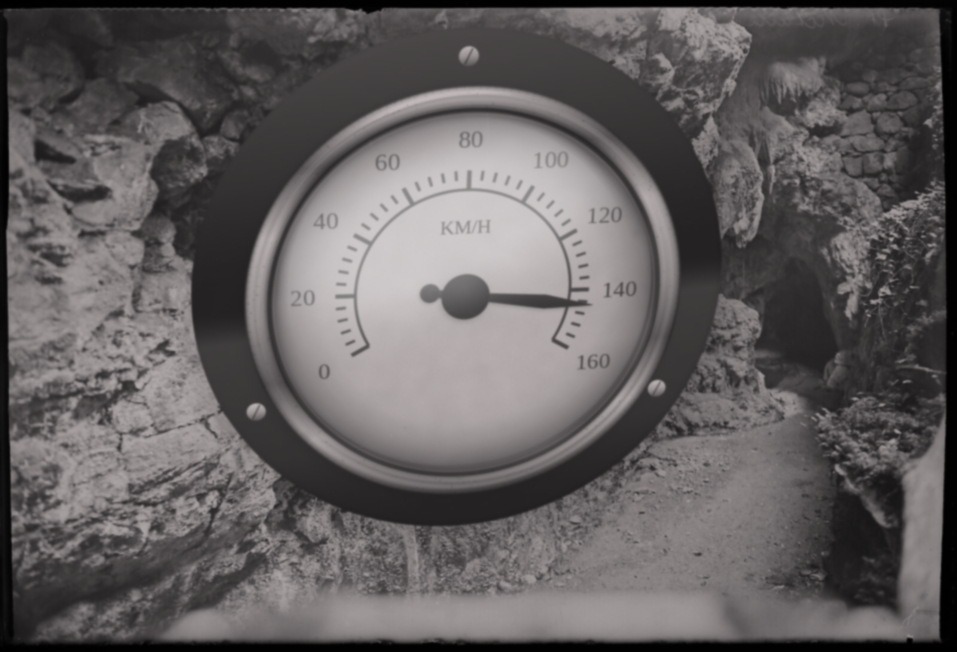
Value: 144 km/h
